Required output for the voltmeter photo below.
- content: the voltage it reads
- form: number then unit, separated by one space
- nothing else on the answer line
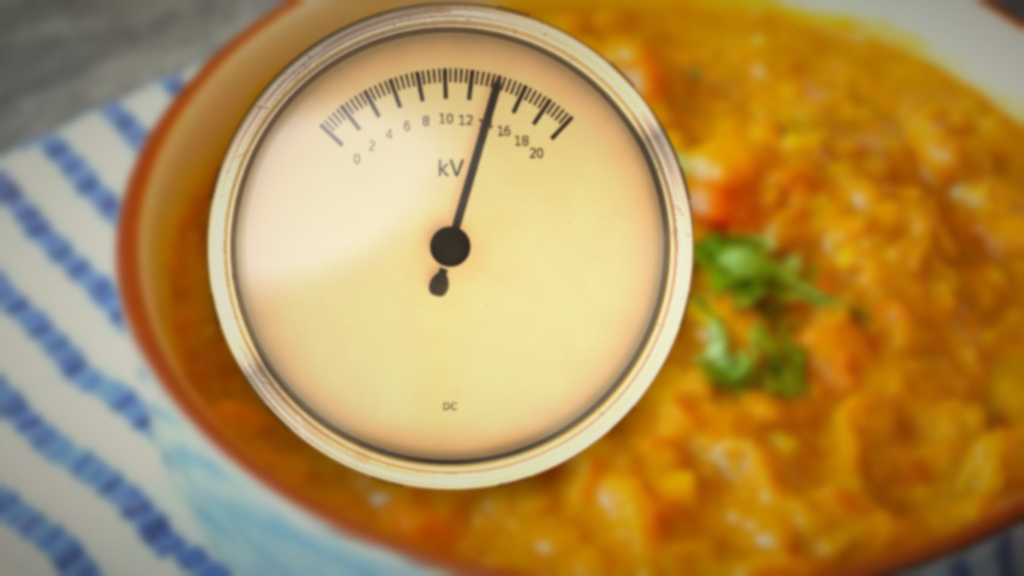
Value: 14 kV
